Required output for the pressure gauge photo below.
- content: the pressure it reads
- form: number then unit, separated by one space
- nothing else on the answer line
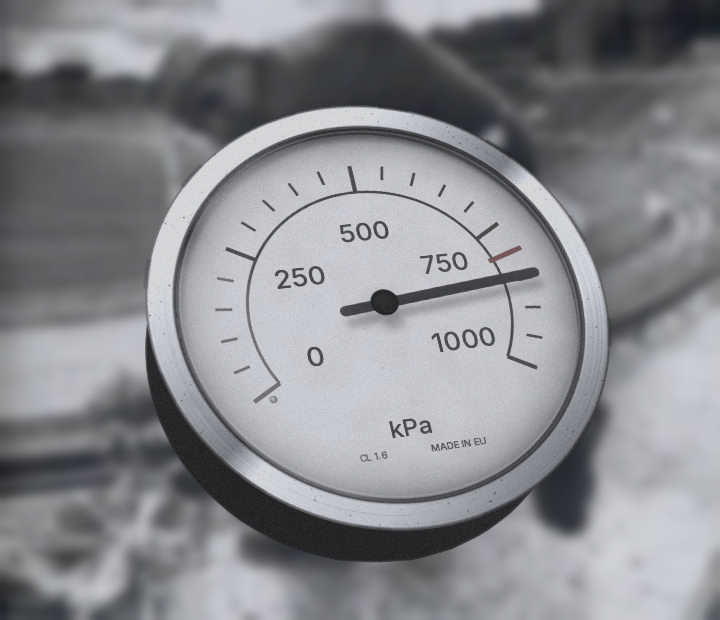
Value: 850 kPa
